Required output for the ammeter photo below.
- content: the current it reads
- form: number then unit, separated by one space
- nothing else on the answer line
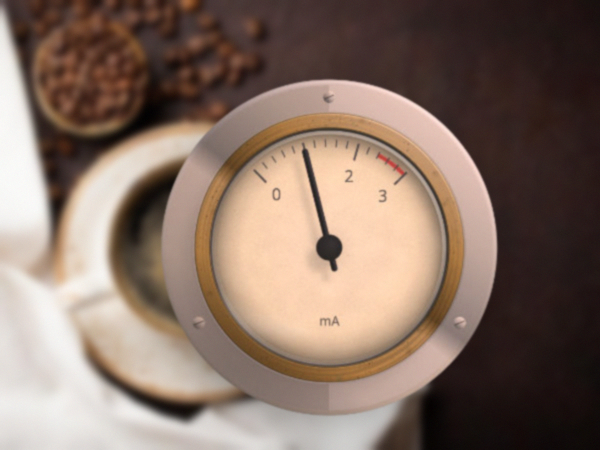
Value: 1 mA
